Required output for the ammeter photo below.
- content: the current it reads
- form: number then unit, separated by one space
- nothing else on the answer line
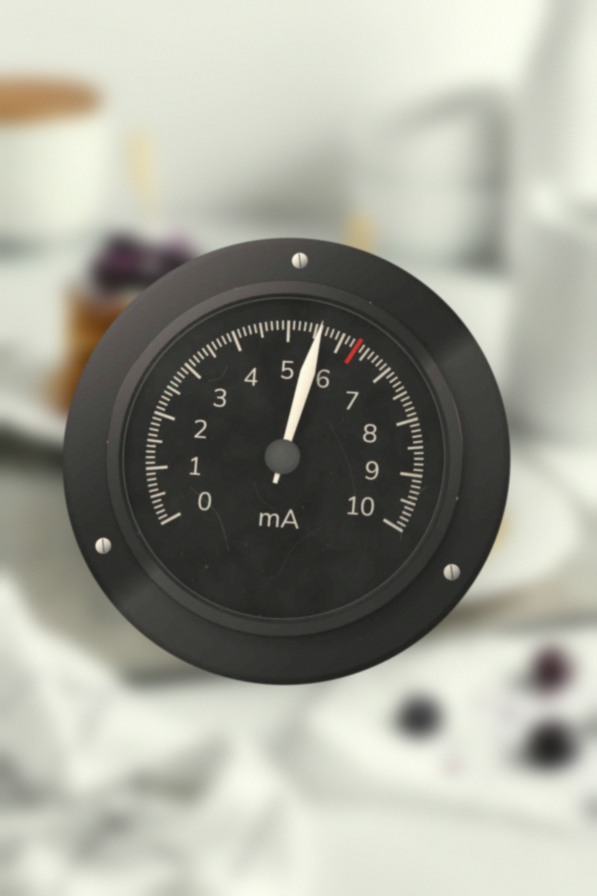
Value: 5.6 mA
